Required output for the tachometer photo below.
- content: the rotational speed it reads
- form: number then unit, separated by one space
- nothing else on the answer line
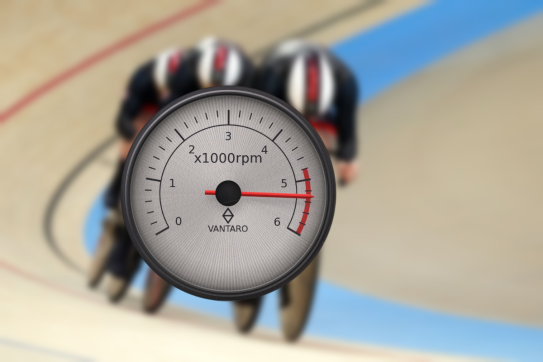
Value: 5300 rpm
